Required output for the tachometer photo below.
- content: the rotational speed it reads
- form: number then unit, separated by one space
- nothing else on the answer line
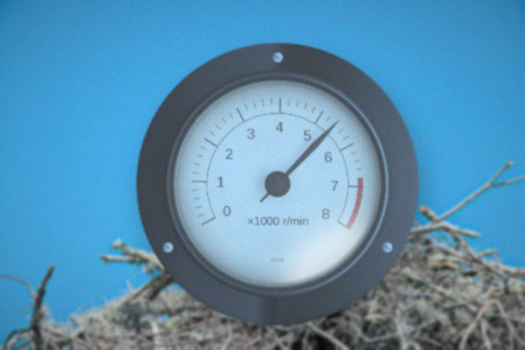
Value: 5400 rpm
